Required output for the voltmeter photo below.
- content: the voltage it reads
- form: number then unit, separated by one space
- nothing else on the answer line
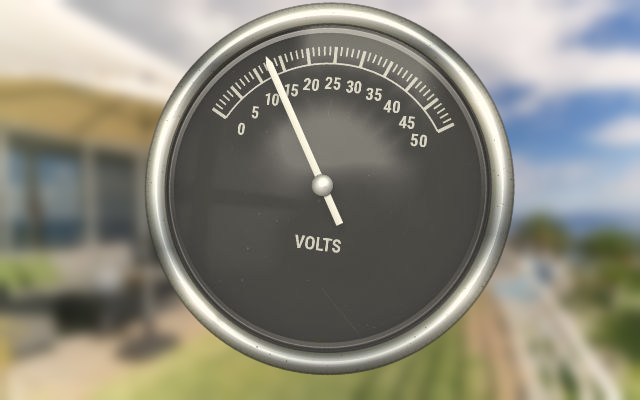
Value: 13 V
